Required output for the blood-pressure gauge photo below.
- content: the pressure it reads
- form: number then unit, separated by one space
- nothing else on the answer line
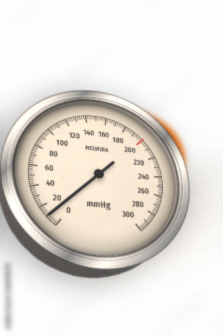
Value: 10 mmHg
